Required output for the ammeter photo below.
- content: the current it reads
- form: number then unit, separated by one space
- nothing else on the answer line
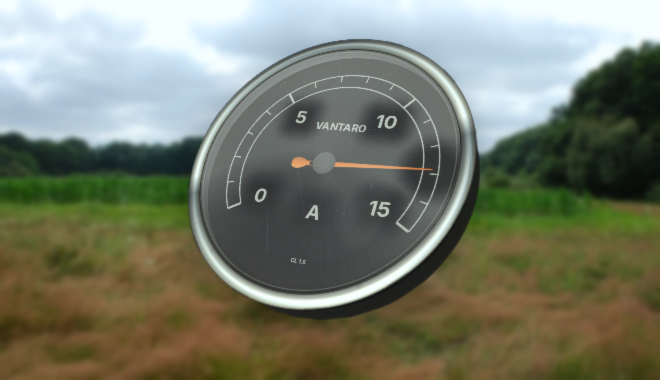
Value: 13 A
